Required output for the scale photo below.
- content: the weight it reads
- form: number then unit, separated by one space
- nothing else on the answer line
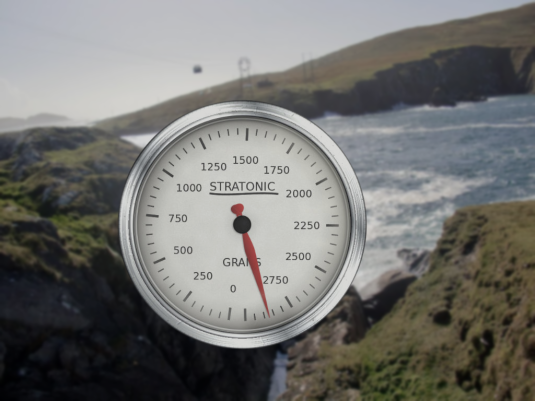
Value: 2875 g
